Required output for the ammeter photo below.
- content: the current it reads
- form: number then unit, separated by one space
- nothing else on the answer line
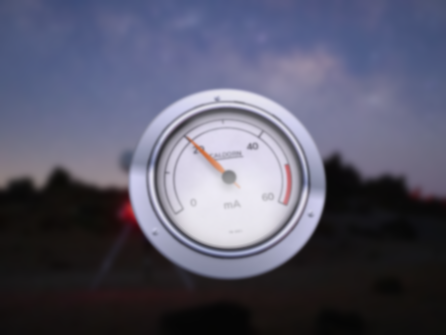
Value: 20 mA
